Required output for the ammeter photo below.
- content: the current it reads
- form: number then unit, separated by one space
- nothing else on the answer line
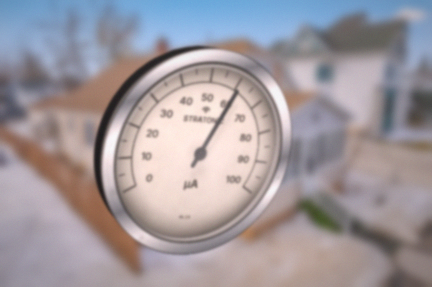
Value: 60 µA
